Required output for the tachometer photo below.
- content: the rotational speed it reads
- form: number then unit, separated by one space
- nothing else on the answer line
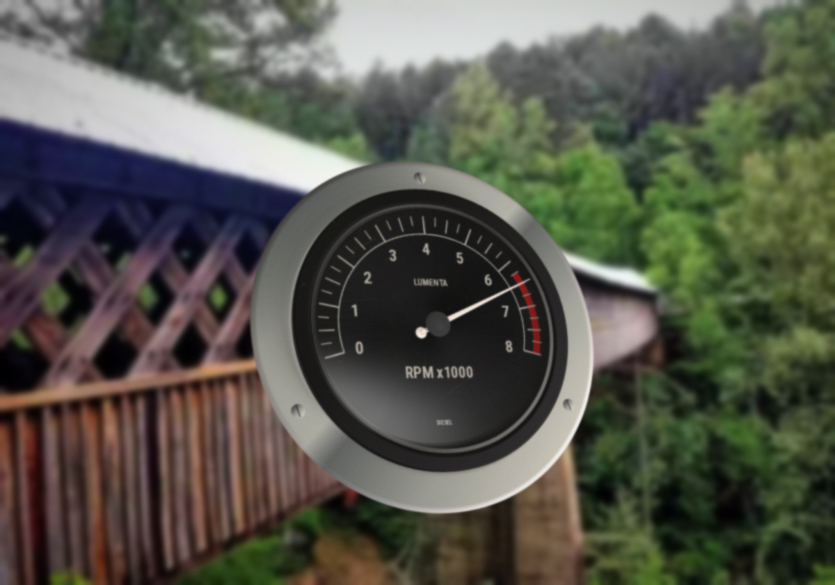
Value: 6500 rpm
